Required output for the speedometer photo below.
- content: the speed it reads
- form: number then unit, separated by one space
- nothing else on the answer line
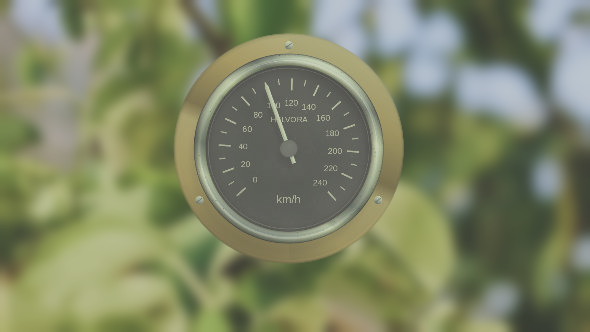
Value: 100 km/h
